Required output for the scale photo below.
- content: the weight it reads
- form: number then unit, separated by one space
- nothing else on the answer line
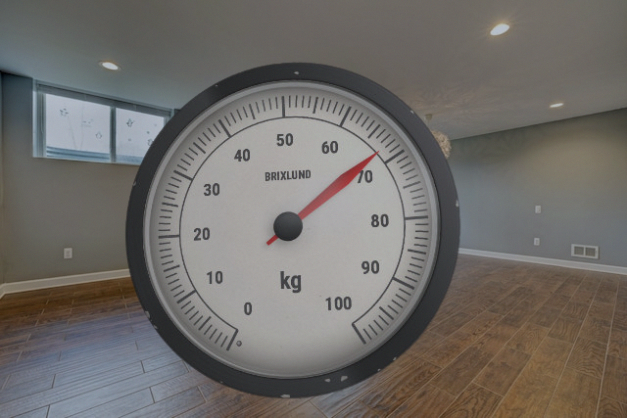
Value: 68 kg
